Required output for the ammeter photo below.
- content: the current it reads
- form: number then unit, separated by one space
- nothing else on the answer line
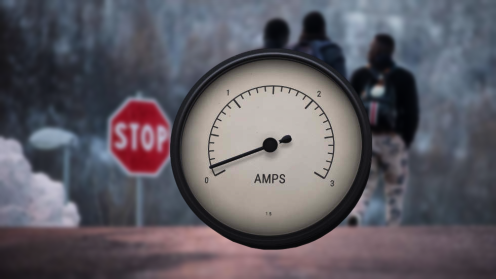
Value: 0.1 A
